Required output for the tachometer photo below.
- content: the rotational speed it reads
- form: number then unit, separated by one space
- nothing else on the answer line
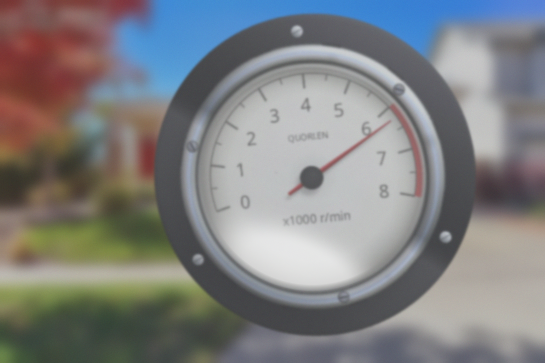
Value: 6250 rpm
